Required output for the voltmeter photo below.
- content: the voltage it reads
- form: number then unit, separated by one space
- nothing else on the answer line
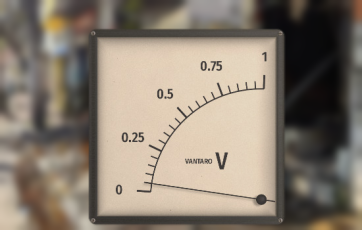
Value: 0.05 V
